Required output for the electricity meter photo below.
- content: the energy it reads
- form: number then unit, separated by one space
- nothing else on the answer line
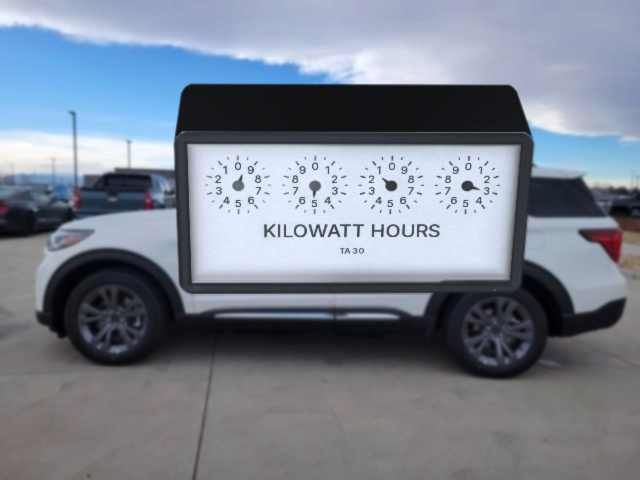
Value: 9513 kWh
